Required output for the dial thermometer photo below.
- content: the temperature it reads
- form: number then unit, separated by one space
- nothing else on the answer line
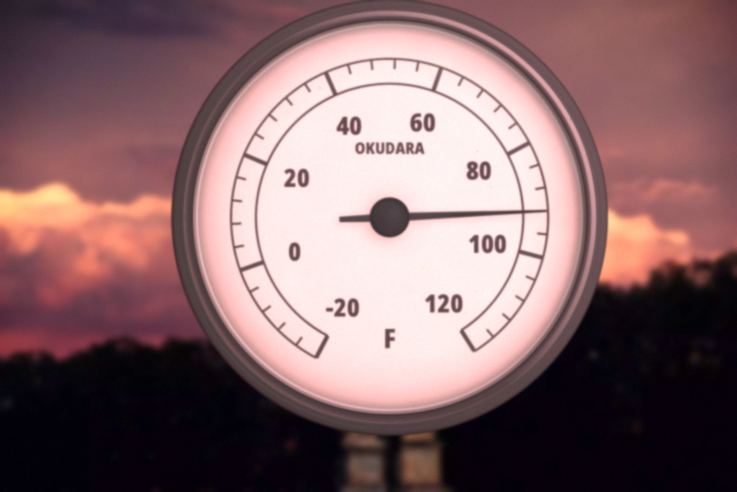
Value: 92 °F
